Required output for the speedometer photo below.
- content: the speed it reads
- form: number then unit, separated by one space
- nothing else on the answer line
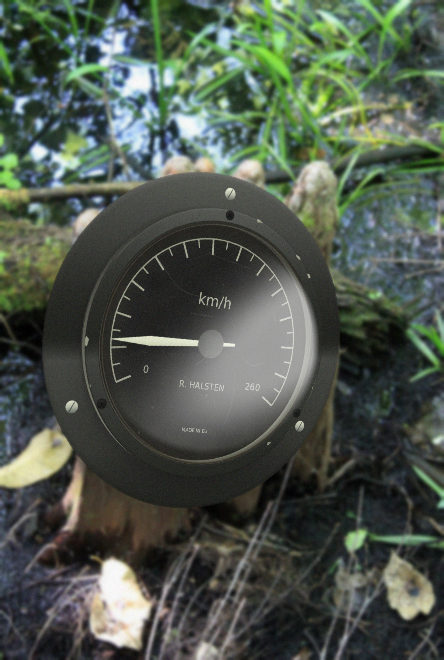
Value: 25 km/h
